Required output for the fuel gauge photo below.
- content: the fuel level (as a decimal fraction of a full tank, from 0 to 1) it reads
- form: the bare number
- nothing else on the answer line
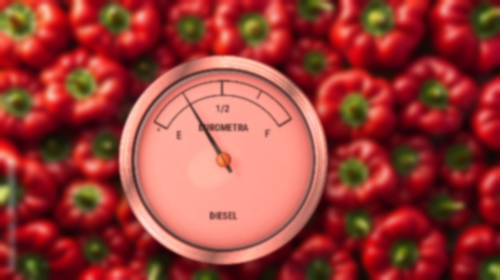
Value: 0.25
